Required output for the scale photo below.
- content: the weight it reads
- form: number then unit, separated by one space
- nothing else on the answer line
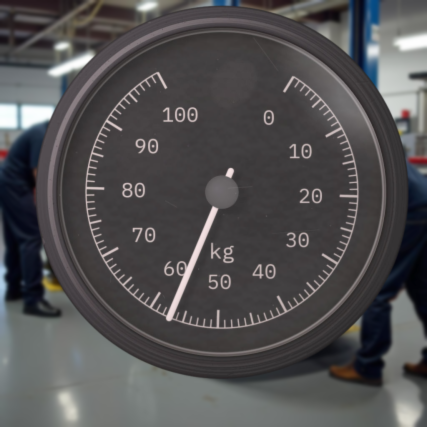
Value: 57 kg
